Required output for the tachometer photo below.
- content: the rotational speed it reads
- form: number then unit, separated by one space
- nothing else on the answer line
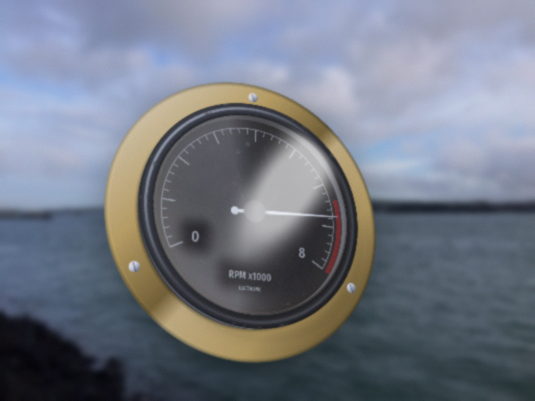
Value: 6800 rpm
